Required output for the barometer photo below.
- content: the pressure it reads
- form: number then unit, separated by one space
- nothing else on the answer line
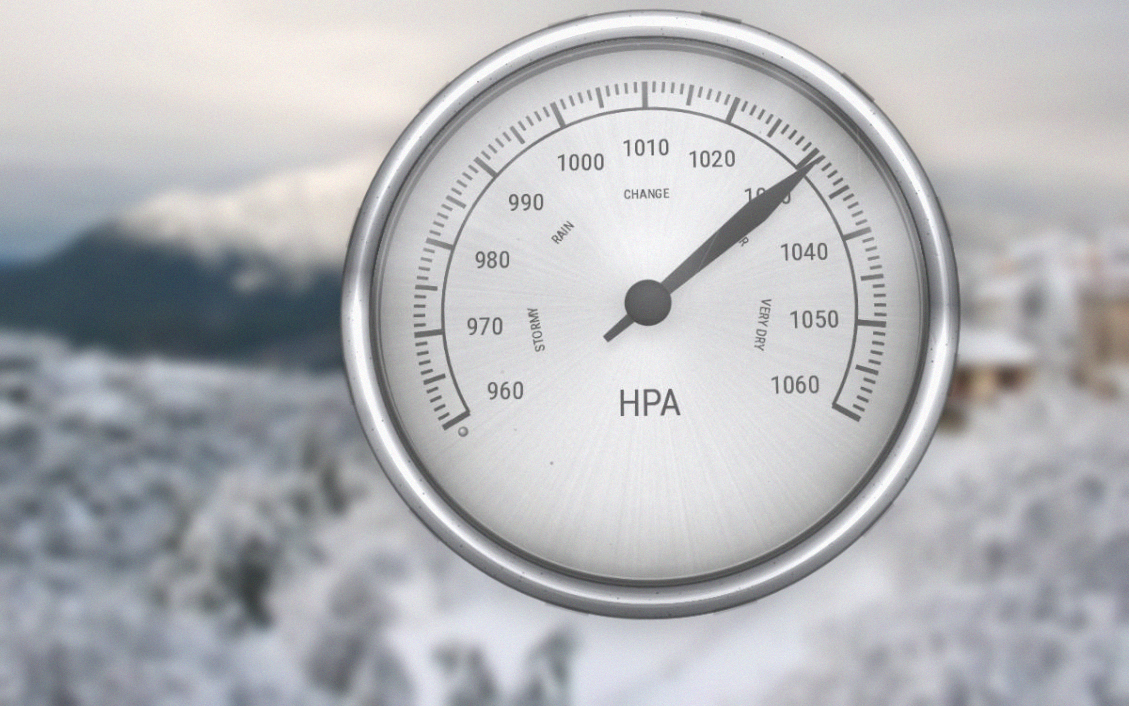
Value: 1031 hPa
